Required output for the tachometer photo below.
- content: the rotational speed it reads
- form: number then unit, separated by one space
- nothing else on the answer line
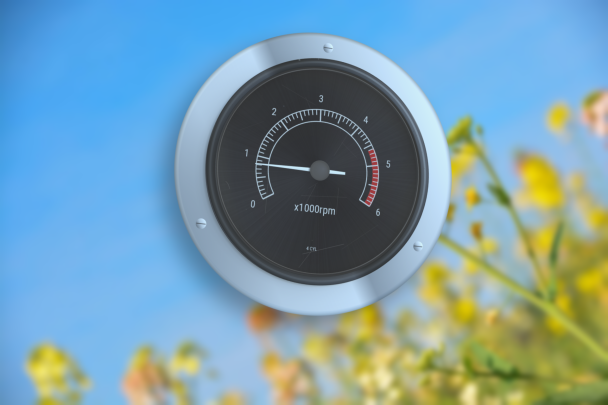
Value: 800 rpm
